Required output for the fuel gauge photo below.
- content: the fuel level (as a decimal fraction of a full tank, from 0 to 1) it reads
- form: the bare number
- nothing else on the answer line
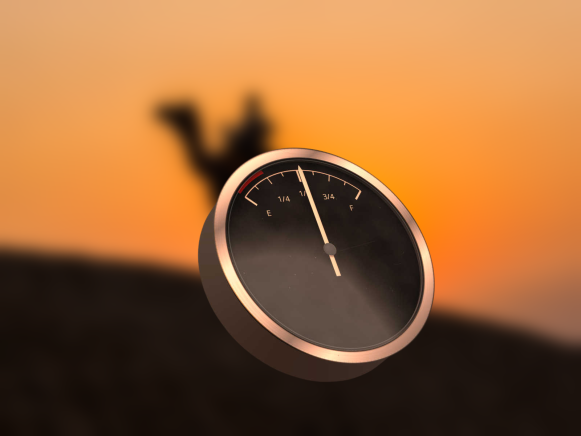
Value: 0.5
